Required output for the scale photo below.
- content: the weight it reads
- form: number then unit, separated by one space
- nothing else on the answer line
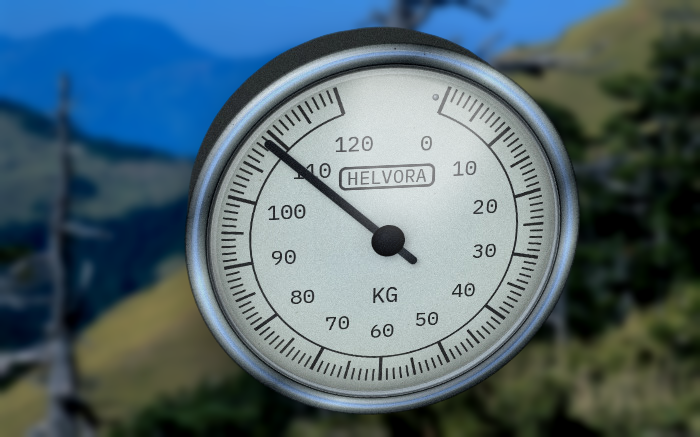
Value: 109 kg
